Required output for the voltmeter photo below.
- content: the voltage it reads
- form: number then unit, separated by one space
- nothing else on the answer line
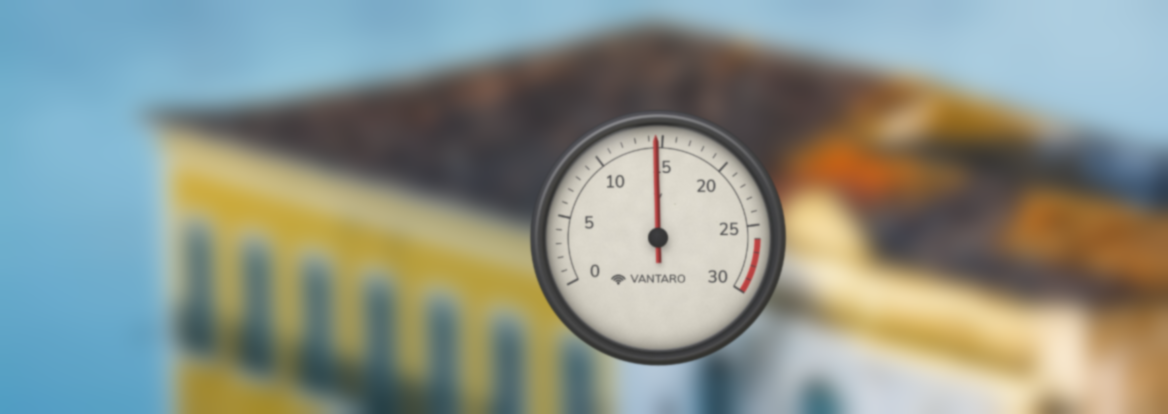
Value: 14.5 V
